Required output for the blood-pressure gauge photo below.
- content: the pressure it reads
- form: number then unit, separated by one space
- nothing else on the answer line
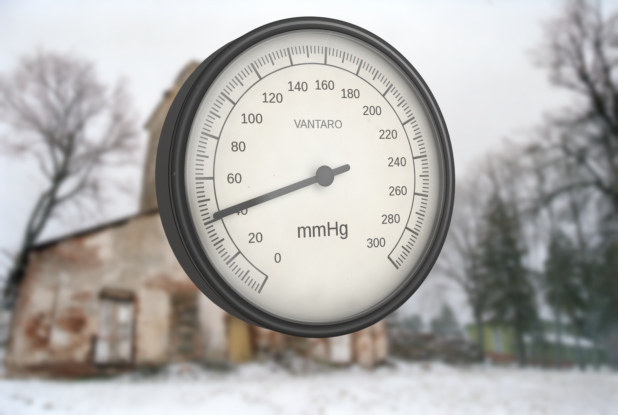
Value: 42 mmHg
